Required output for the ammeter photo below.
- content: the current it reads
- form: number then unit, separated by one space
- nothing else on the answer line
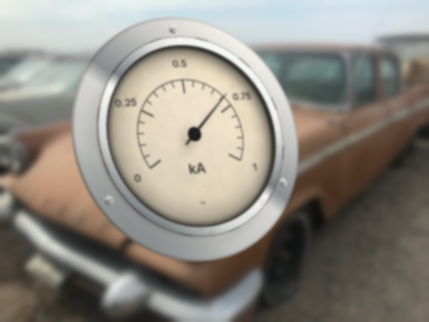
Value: 0.7 kA
